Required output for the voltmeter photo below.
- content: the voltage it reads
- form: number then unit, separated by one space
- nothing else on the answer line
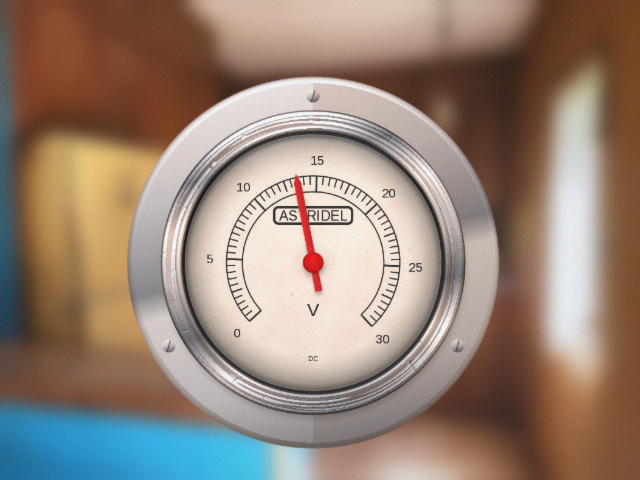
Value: 13.5 V
